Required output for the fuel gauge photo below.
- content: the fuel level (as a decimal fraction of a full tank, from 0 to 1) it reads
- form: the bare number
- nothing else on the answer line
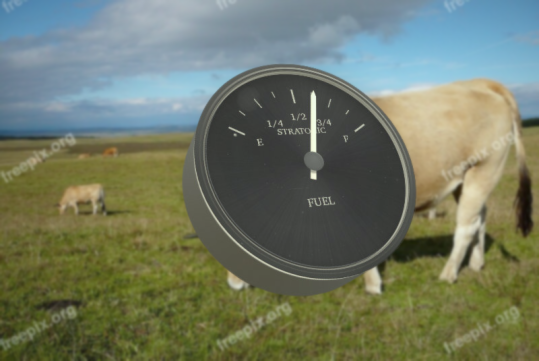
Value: 0.625
